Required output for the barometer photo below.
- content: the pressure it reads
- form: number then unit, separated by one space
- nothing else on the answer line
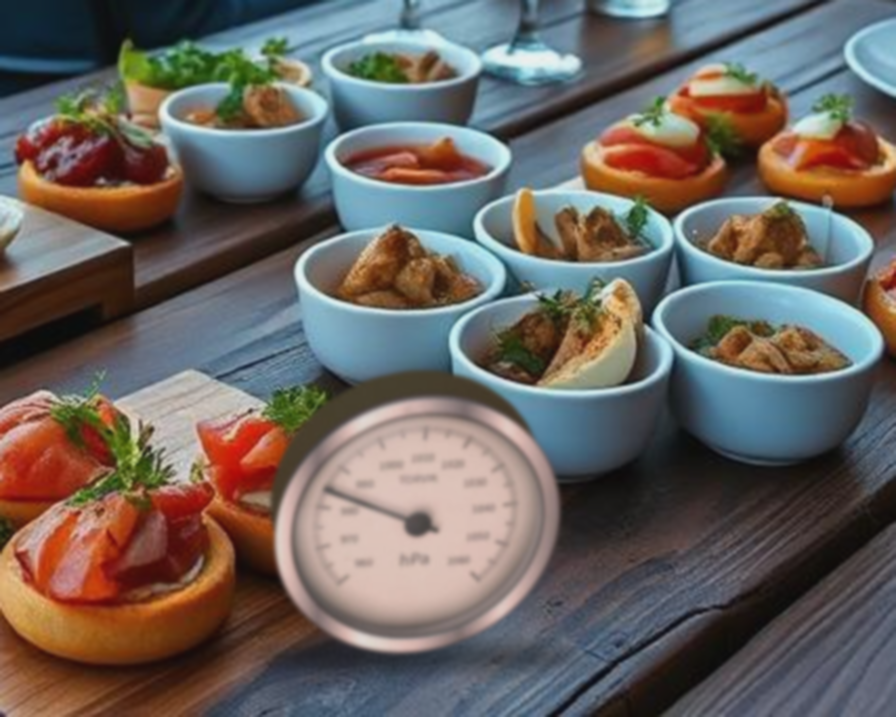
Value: 985 hPa
